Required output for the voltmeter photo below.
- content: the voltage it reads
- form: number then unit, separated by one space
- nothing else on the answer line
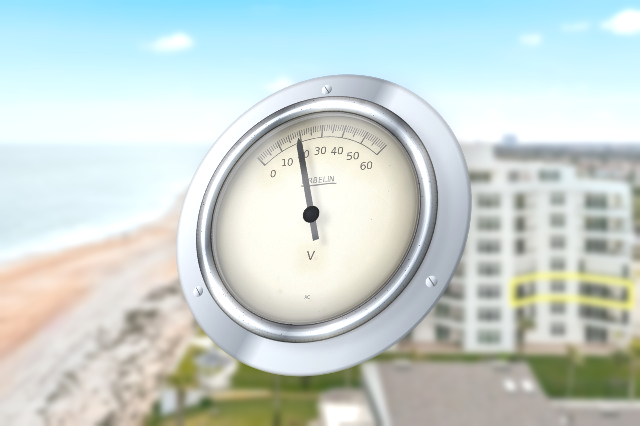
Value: 20 V
